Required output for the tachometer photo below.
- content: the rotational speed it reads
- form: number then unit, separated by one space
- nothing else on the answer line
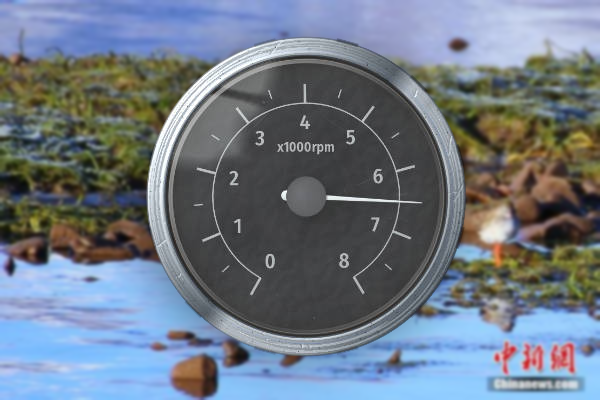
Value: 6500 rpm
